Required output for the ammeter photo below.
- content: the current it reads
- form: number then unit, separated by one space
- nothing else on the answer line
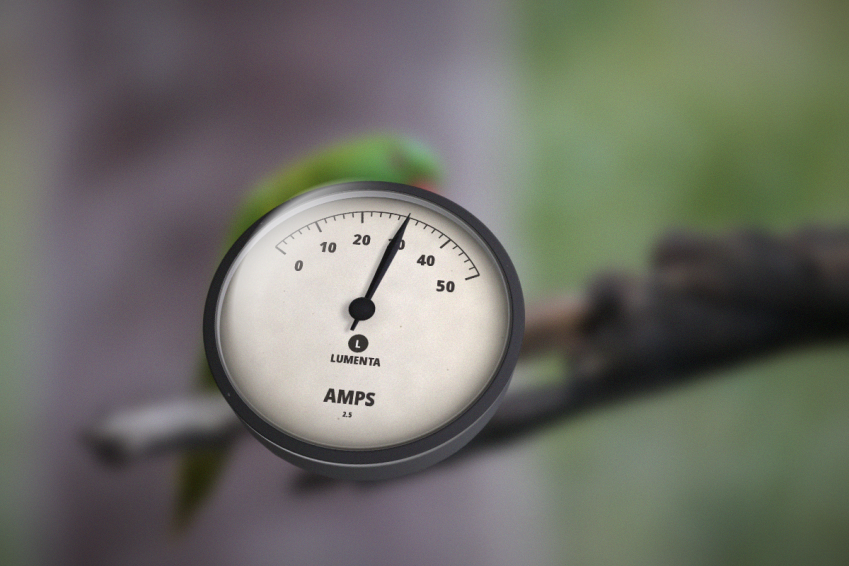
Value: 30 A
